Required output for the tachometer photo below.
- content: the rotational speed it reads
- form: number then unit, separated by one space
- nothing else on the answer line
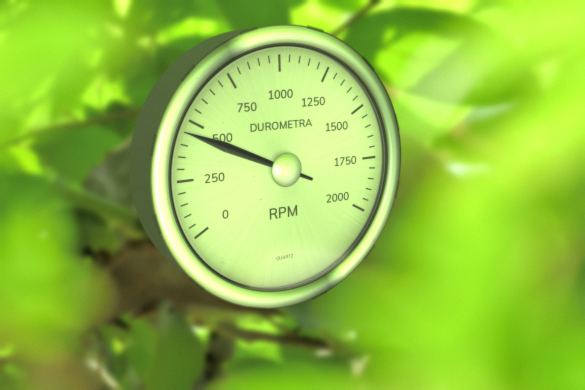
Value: 450 rpm
